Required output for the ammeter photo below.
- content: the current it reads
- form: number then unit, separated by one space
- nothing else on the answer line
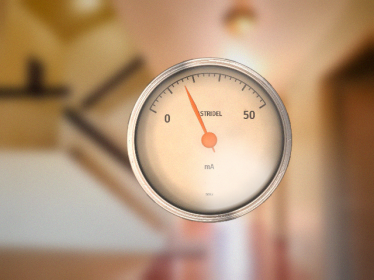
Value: 16 mA
